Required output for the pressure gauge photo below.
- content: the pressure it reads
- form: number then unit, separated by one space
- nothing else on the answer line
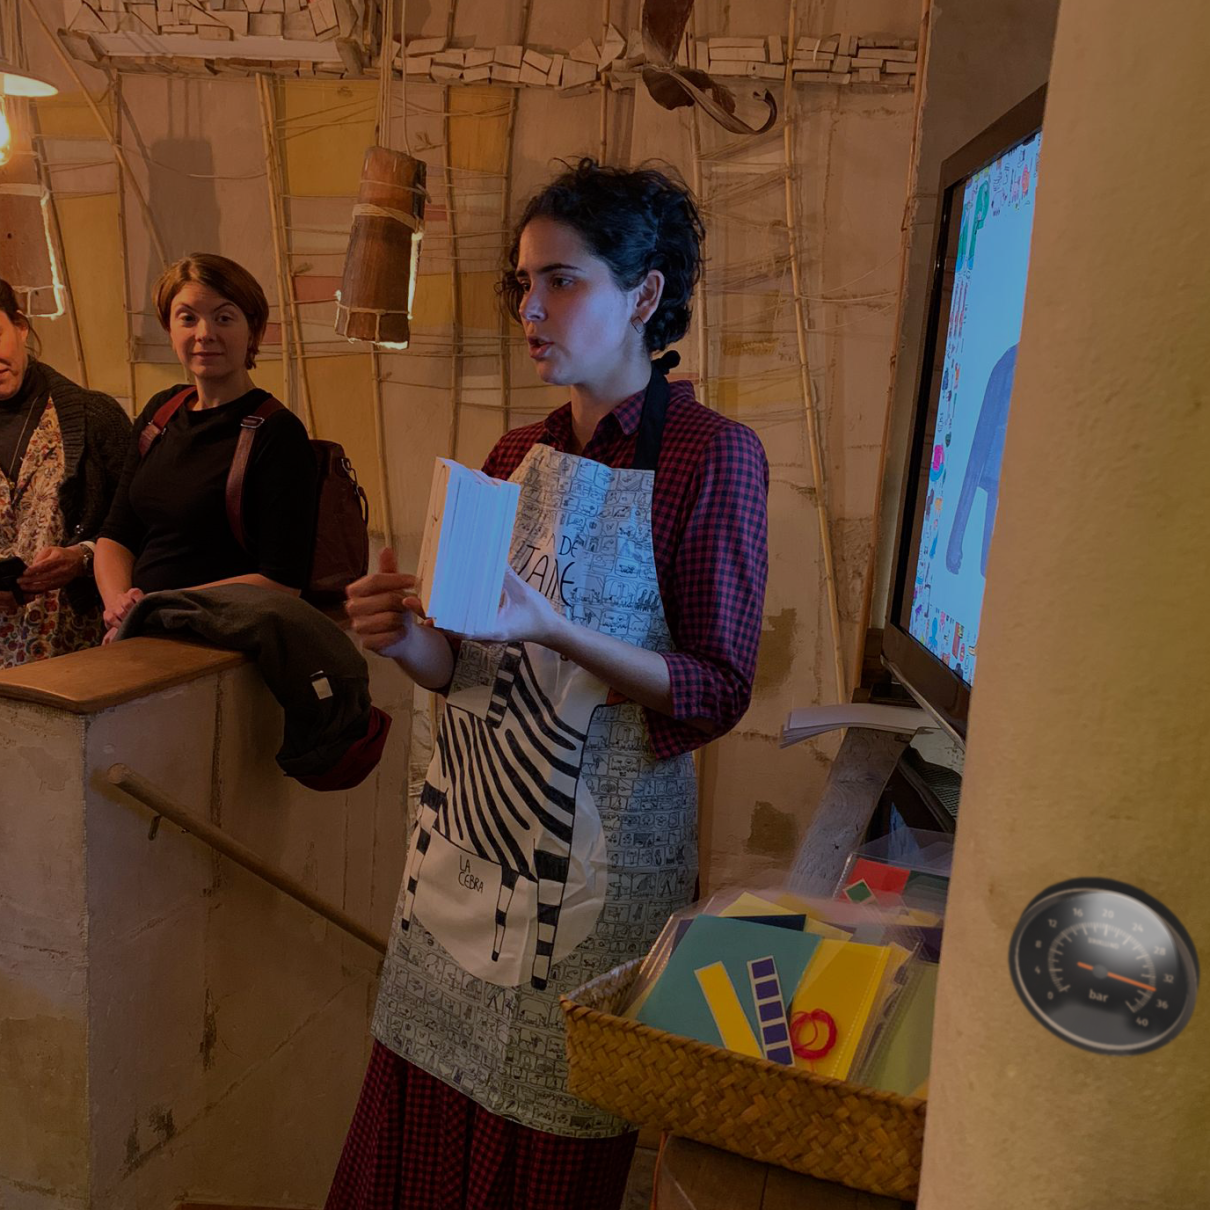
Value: 34 bar
